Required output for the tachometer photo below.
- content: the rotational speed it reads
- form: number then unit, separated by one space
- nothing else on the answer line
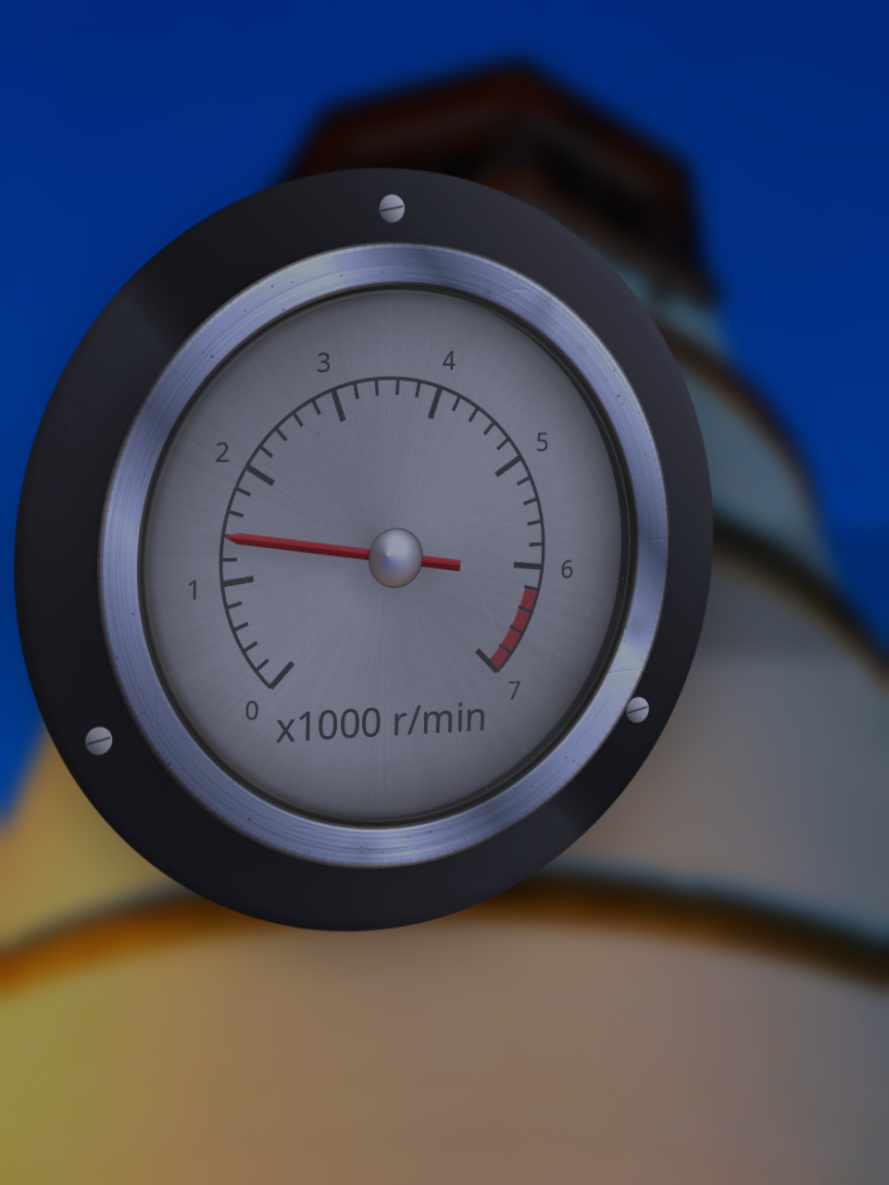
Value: 1400 rpm
